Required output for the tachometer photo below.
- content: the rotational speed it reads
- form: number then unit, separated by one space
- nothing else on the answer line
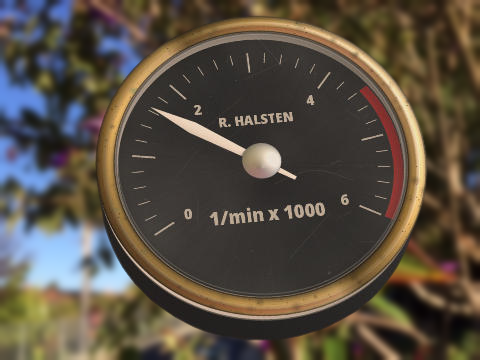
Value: 1600 rpm
